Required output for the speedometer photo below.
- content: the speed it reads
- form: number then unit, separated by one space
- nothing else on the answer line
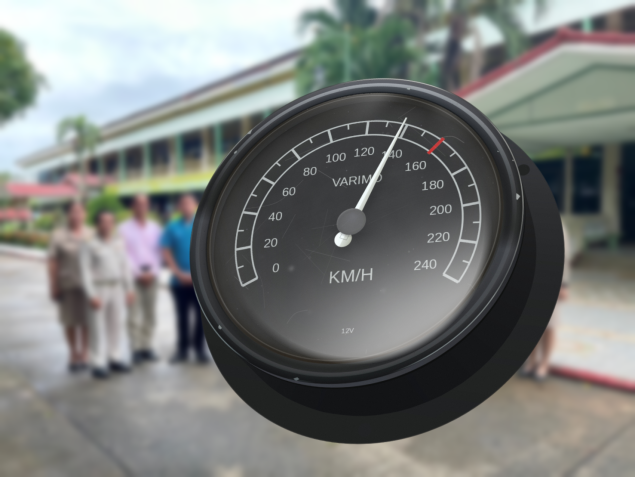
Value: 140 km/h
